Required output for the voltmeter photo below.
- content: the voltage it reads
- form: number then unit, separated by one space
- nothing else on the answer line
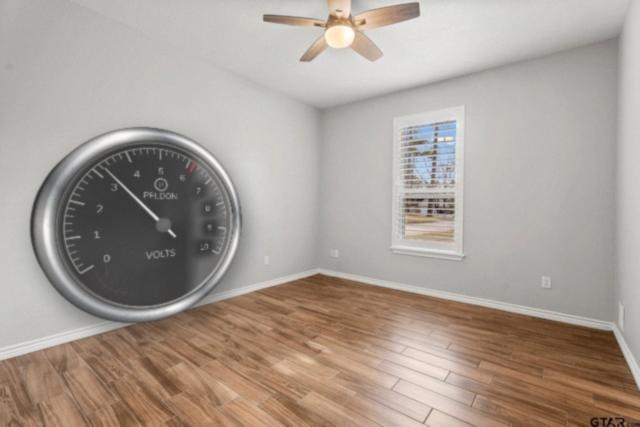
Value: 3.2 V
